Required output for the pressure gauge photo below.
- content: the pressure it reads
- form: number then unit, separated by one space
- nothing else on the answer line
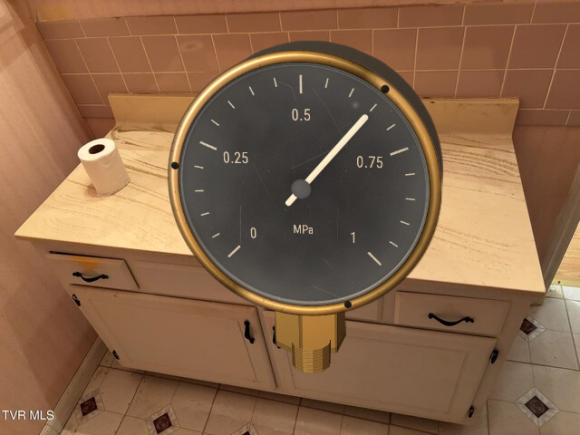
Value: 0.65 MPa
